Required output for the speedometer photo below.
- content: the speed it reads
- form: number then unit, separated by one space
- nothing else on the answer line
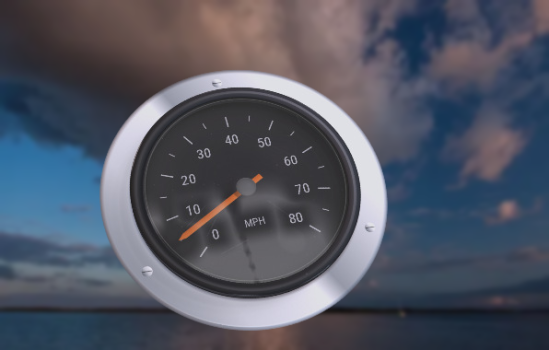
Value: 5 mph
